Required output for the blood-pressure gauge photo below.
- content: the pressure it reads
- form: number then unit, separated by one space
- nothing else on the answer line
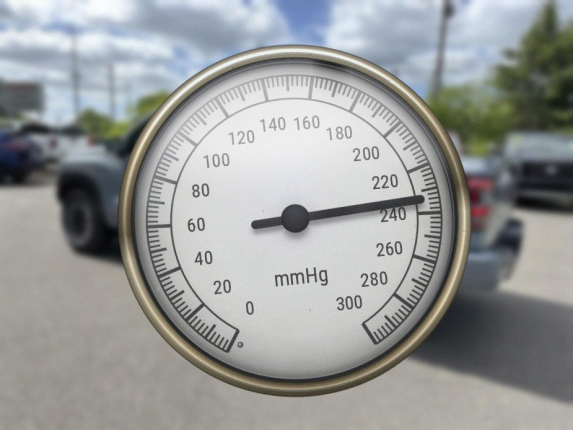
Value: 234 mmHg
